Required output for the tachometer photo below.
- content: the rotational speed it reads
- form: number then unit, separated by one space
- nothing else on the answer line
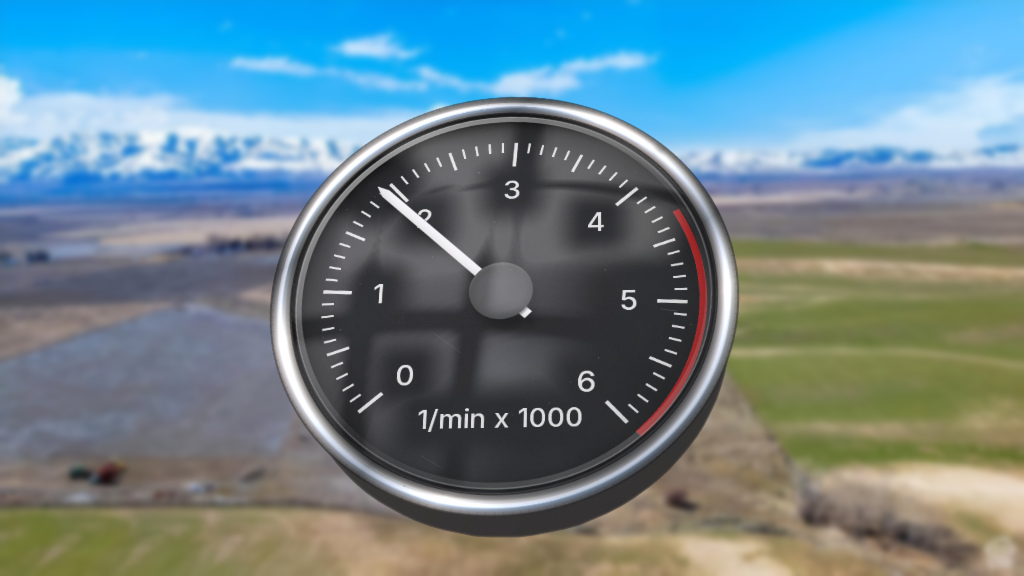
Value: 1900 rpm
